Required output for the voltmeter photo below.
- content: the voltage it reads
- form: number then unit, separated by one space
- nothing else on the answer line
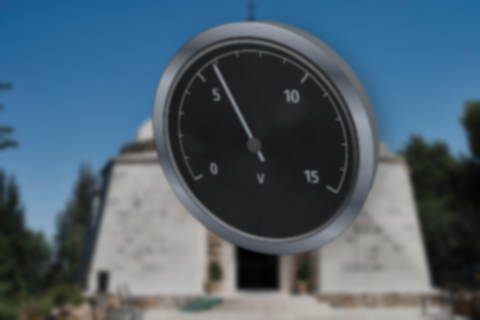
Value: 6 V
